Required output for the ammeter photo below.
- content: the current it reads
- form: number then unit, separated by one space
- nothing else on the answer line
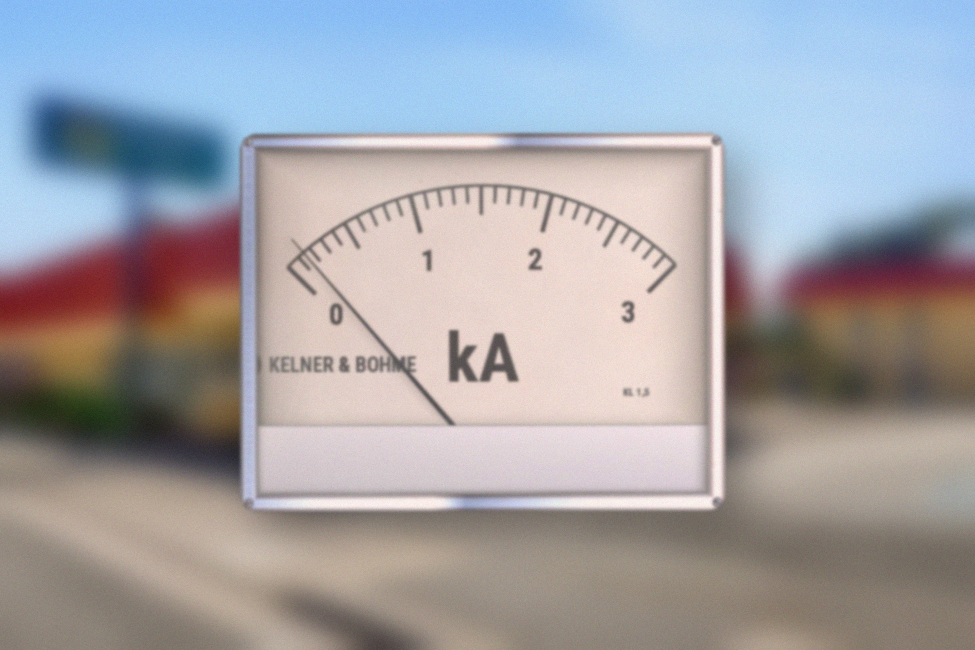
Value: 0.15 kA
